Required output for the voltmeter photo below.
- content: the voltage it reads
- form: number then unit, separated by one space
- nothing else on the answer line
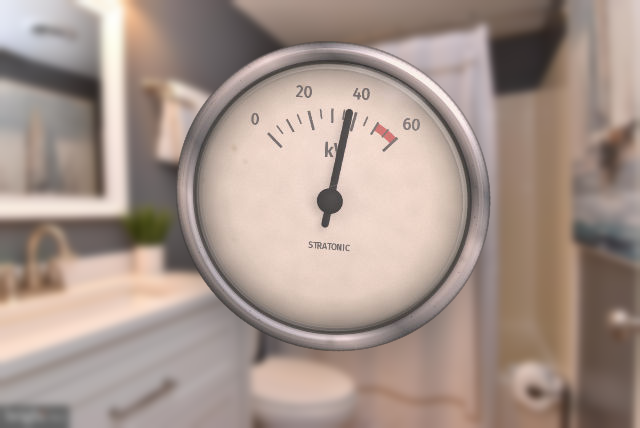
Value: 37.5 kV
